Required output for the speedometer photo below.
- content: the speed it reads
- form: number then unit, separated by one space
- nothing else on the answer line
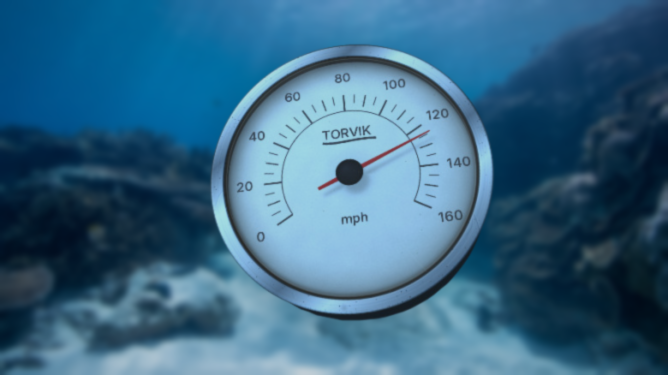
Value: 125 mph
